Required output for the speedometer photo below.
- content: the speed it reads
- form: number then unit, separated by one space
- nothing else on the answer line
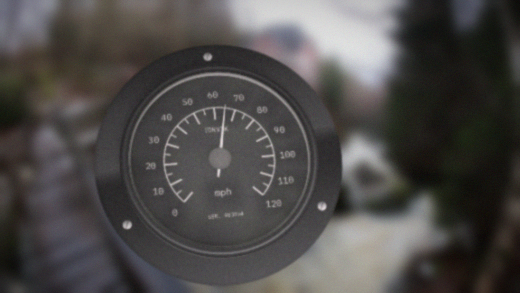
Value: 65 mph
